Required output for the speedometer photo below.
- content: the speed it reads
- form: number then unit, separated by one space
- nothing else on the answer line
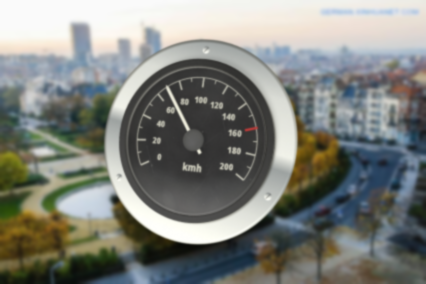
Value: 70 km/h
